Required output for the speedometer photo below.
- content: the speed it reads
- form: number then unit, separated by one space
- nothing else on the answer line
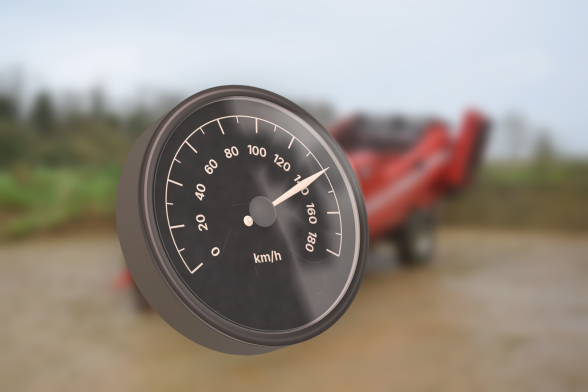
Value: 140 km/h
